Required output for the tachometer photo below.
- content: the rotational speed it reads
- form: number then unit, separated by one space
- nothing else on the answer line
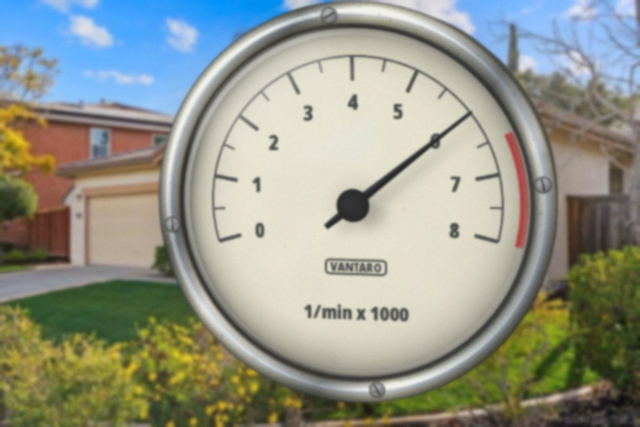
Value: 6000 rpm
